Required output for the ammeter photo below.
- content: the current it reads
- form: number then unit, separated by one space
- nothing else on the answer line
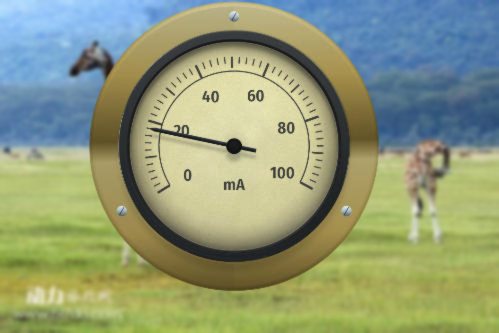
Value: 18 mA
